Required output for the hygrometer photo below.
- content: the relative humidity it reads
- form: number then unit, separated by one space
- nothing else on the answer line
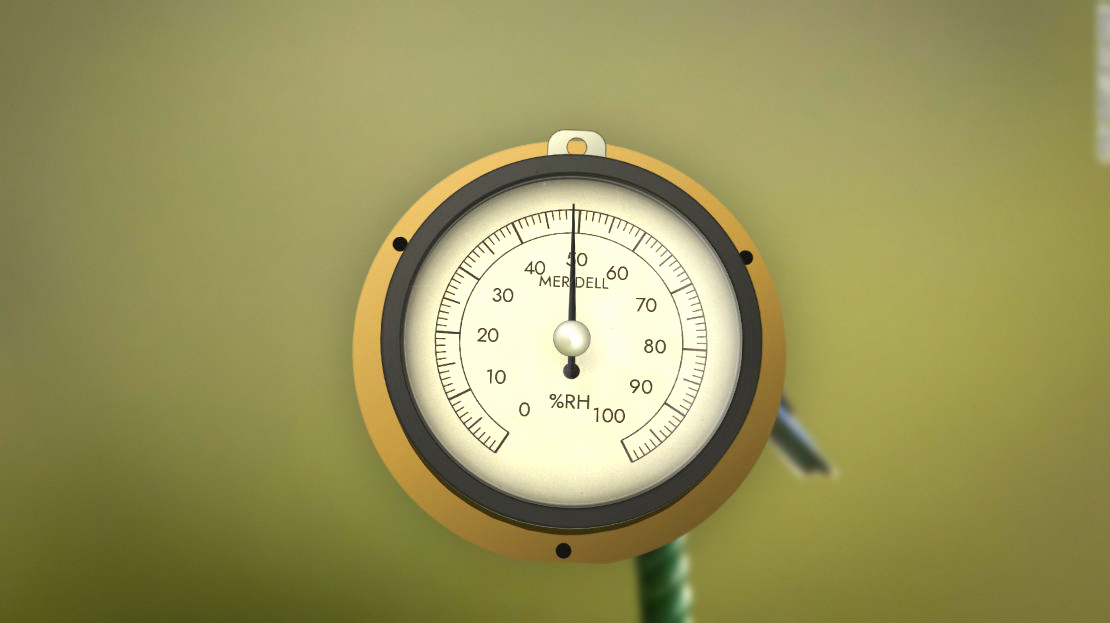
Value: 49 %
